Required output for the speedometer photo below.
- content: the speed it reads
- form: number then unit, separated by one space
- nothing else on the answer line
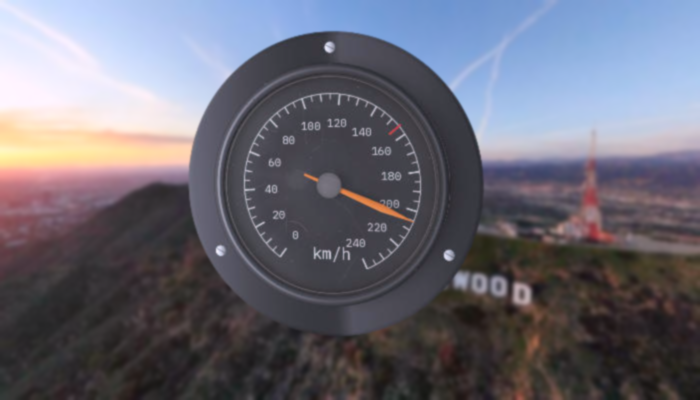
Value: 205 km/h
